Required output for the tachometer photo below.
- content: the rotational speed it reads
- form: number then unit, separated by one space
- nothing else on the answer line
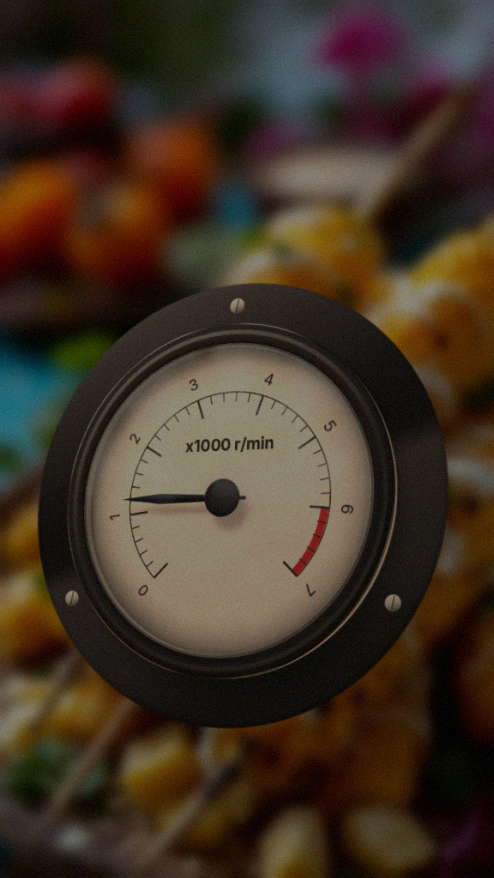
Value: 1200 rpm
